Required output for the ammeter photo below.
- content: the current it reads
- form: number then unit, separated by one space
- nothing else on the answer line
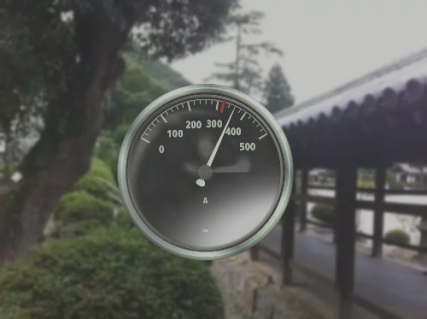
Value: 360 A
